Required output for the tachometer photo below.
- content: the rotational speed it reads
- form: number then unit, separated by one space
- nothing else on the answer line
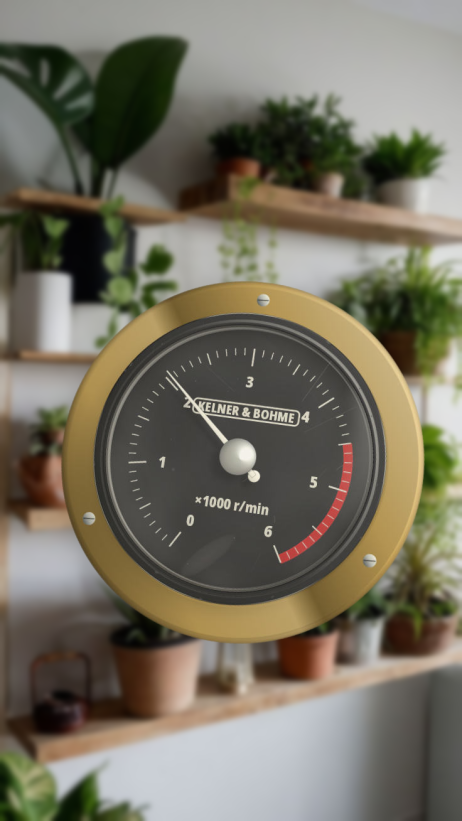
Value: 2050 rpm
